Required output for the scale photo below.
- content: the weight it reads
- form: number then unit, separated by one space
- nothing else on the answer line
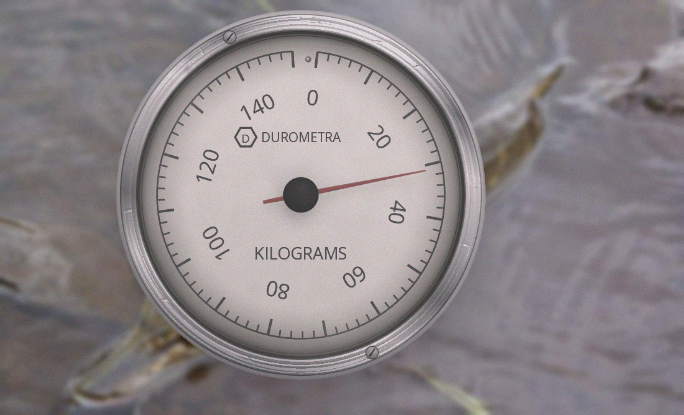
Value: 31 kg
